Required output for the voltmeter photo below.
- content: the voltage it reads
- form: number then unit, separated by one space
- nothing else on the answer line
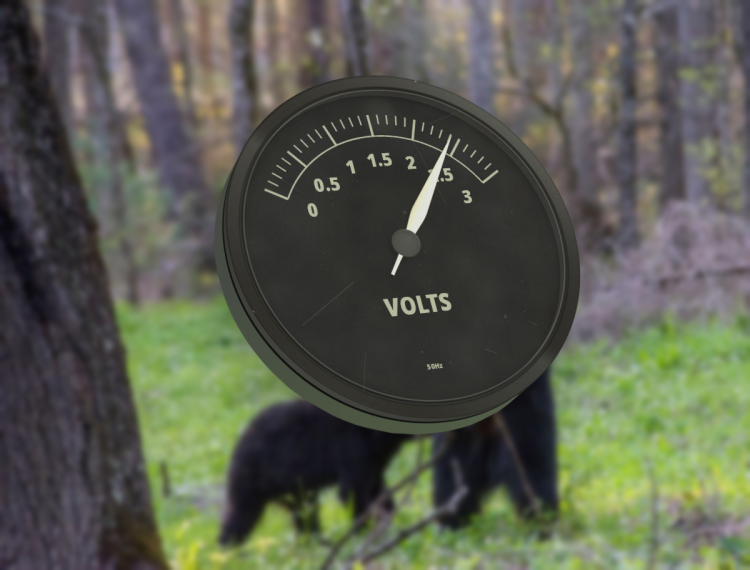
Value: 2.4 V
